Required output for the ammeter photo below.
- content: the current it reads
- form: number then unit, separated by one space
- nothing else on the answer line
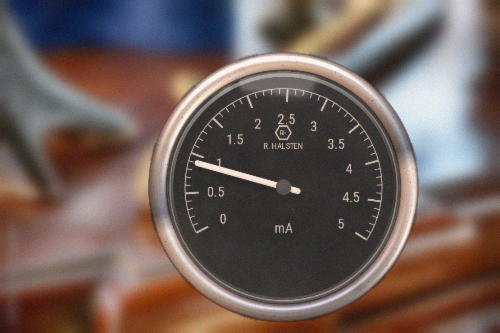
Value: 0.9 mA
